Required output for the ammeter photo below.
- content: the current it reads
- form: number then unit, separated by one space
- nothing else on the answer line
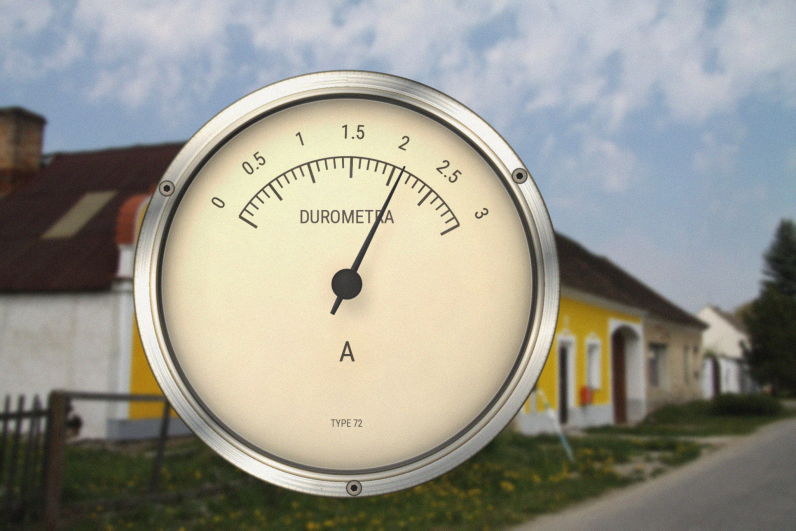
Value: 2.1 A
